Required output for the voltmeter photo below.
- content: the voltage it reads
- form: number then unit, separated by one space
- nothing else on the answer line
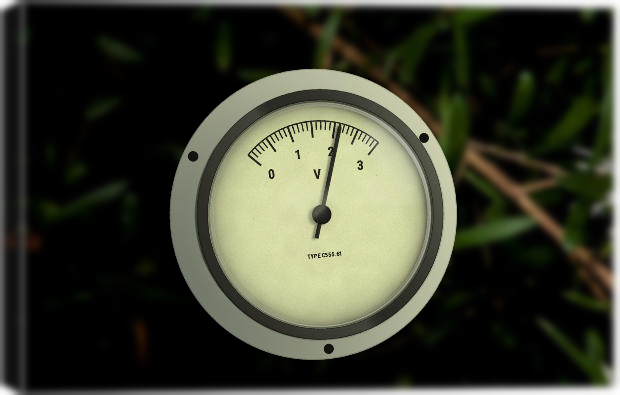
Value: 2.1 V
